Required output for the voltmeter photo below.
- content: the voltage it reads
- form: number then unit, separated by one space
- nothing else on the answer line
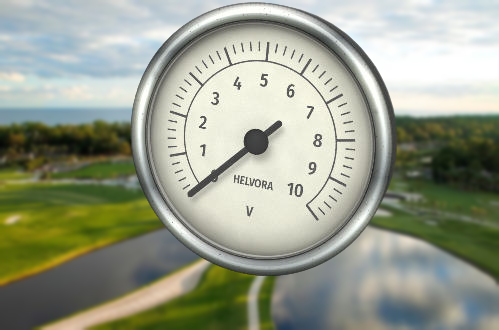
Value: 0 V
